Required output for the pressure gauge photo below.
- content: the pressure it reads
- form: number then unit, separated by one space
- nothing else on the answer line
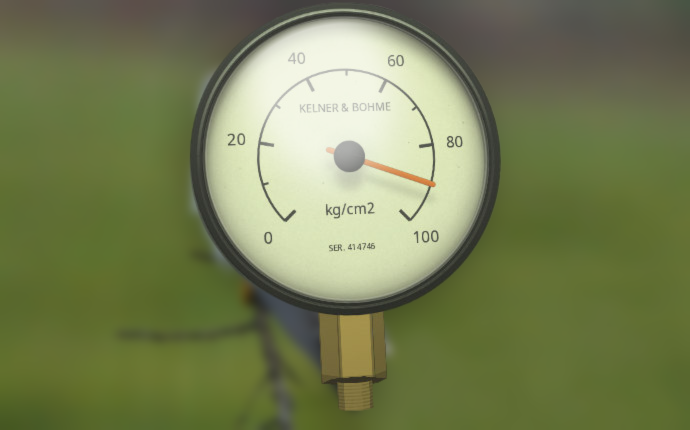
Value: 90 kg/cm²
